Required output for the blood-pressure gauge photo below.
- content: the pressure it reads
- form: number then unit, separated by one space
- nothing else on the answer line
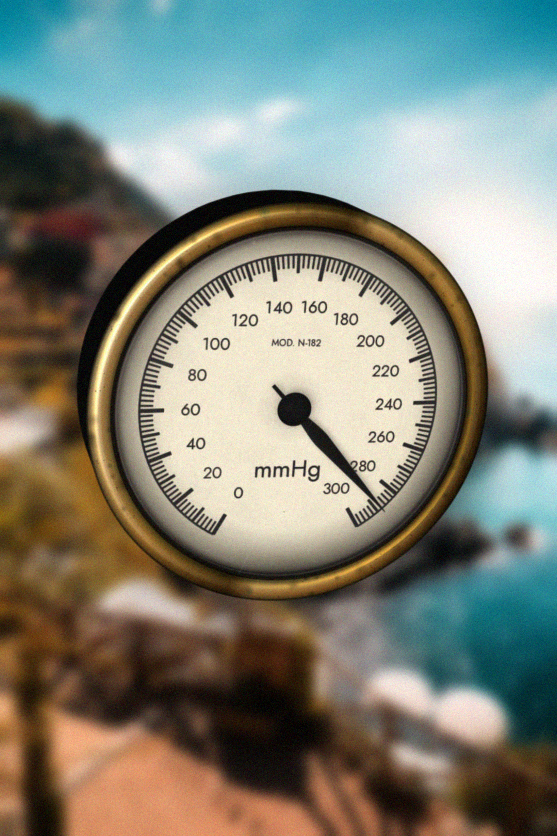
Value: 288 mmHg
